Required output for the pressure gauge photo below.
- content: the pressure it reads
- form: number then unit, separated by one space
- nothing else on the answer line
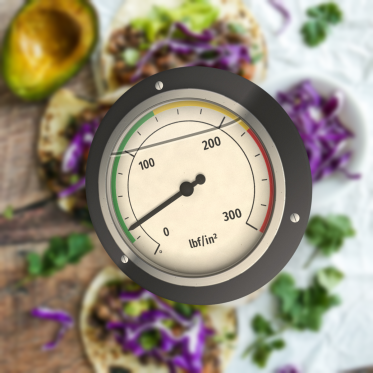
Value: 30 psi
